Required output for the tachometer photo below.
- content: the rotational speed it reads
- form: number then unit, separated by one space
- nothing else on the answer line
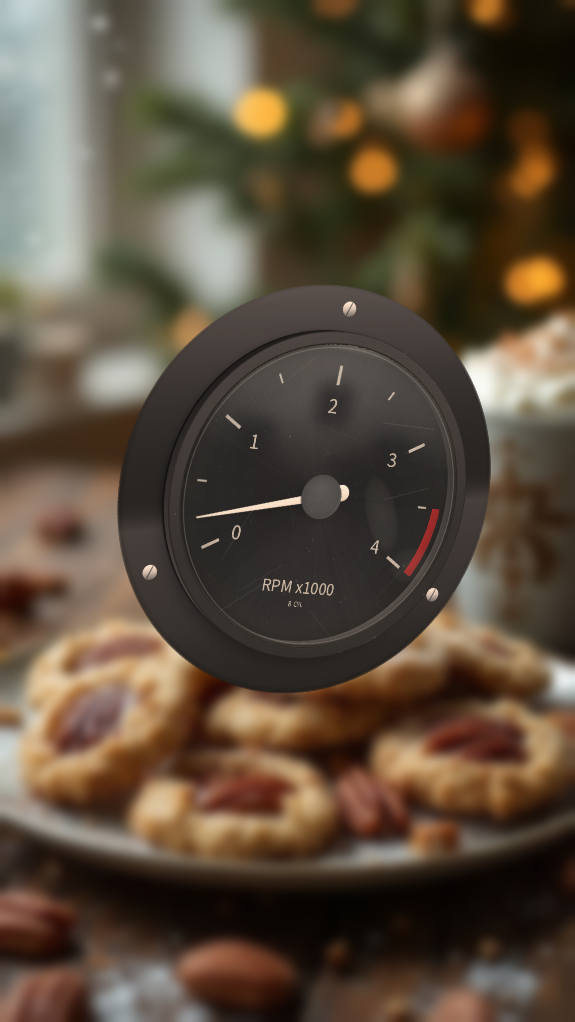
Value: 250 rpm
